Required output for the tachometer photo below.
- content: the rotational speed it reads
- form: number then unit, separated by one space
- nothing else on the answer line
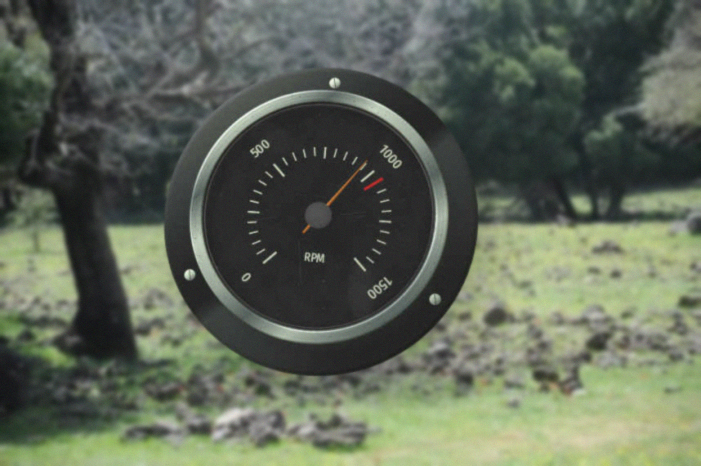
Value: 950 rpm
